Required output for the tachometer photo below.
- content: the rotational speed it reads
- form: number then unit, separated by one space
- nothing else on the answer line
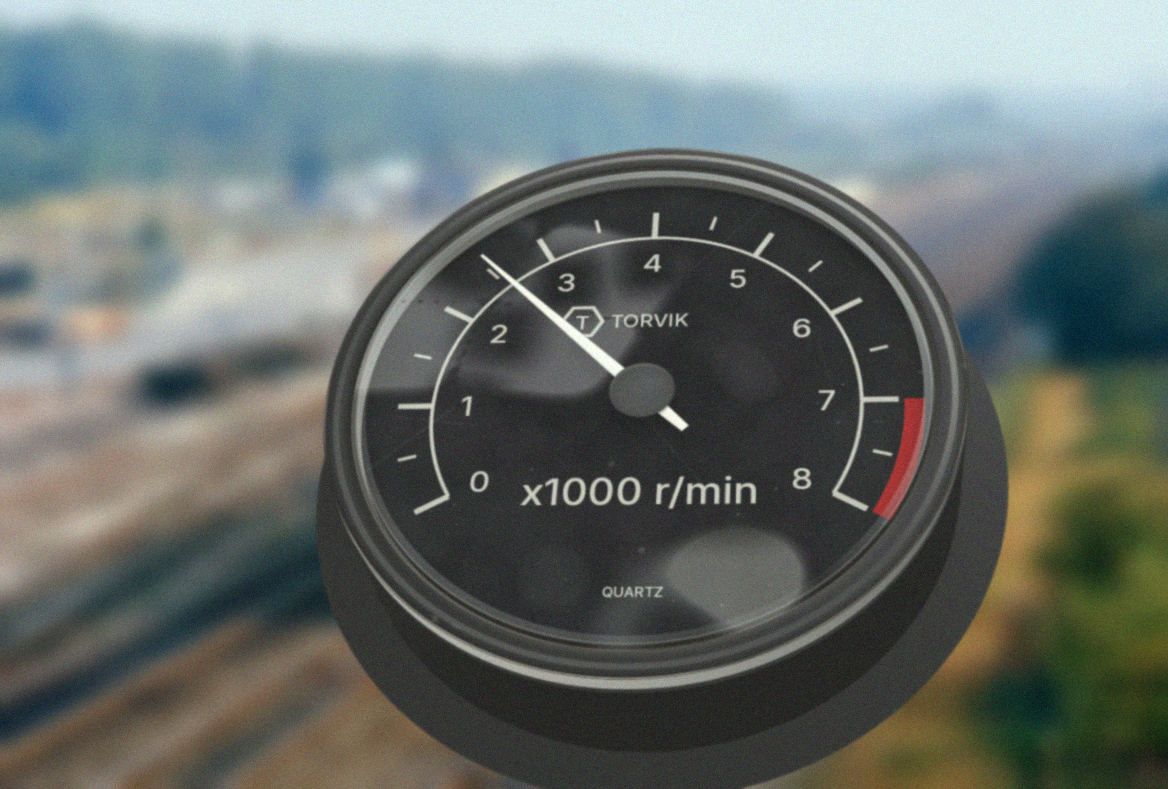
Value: 2500 rpm
